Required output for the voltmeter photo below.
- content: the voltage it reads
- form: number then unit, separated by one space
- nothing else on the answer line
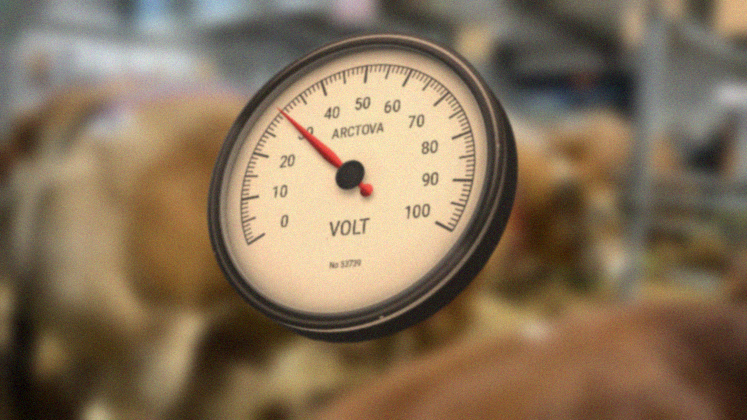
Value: 30 V
